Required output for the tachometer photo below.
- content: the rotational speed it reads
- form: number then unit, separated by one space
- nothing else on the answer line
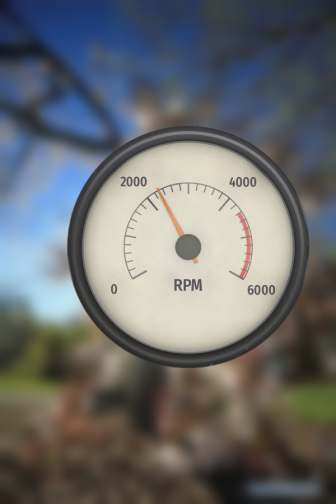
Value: 2300 rpm
